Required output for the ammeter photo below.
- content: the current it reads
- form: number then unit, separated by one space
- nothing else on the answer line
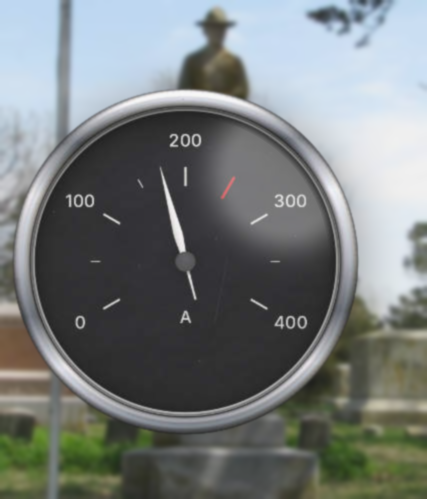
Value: 175 A
